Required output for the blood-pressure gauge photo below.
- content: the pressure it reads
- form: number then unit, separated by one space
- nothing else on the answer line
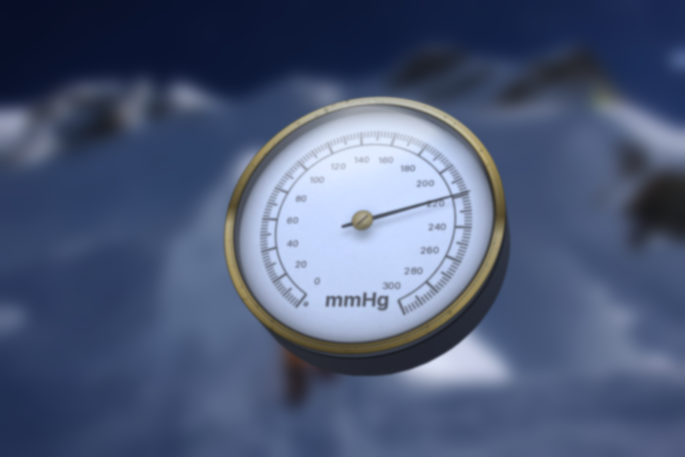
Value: 220 mmHg
